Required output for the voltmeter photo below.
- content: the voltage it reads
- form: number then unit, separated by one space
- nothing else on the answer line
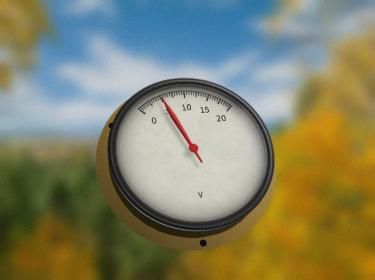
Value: 5 V
